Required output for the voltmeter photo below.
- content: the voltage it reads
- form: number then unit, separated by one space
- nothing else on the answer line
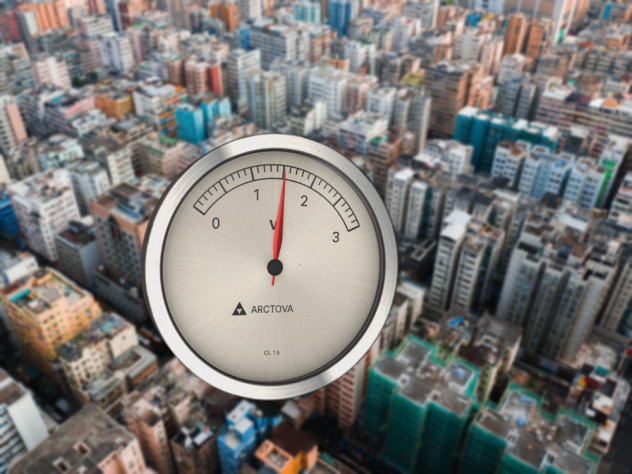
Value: 1.5 V
